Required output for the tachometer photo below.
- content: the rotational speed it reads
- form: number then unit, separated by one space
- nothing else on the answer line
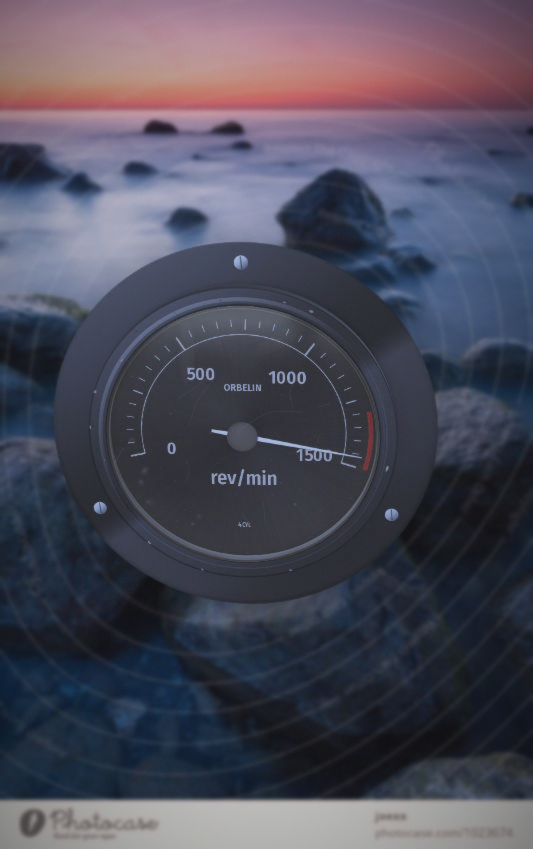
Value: 1450 rpm
